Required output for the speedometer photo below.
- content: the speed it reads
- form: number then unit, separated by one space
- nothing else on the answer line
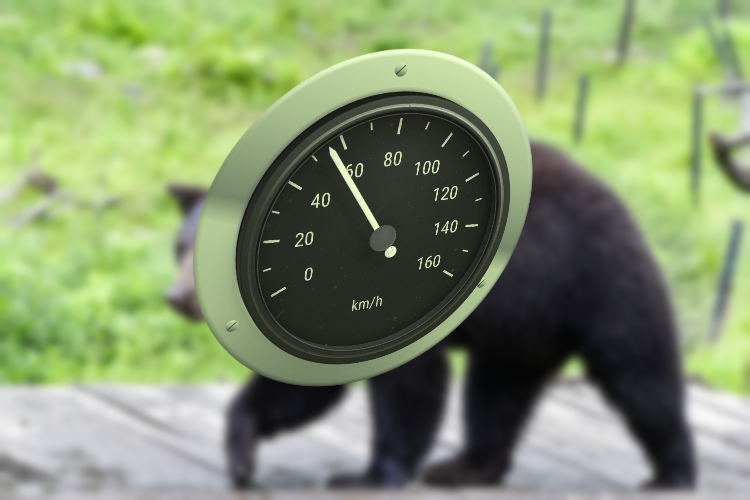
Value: 55 km/h
